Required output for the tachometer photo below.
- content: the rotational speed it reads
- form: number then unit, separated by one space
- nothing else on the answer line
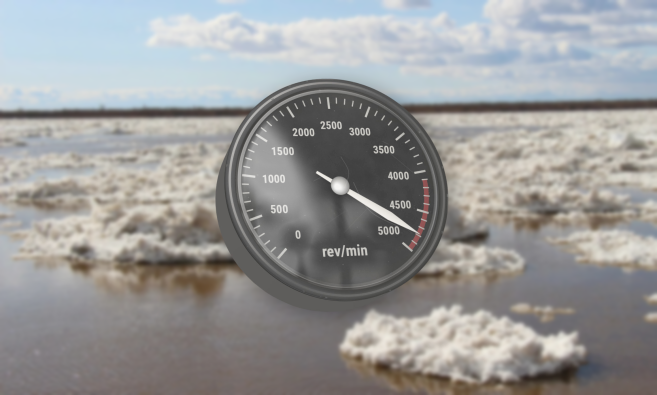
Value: 4800 rpm
